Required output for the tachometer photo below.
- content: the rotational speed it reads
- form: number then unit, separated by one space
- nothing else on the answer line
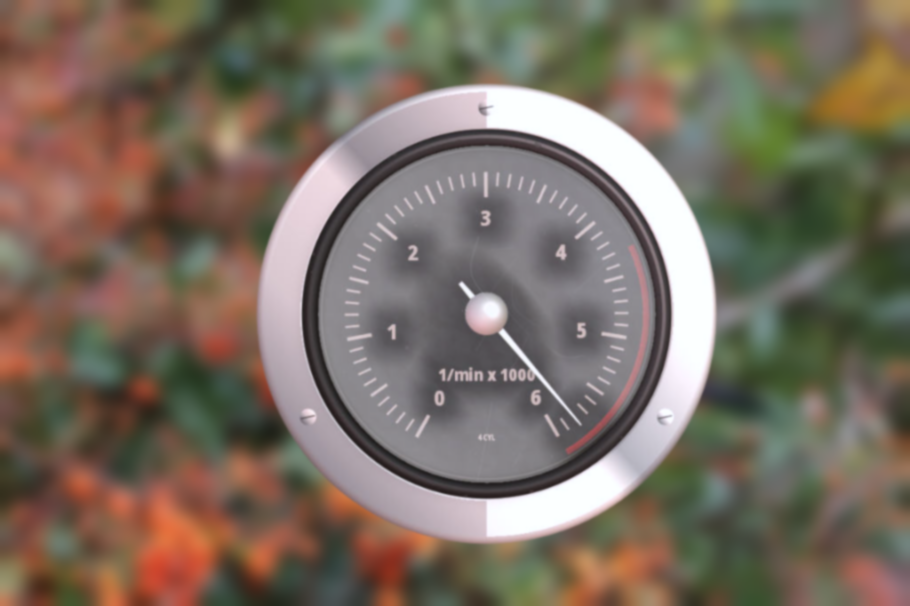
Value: 5800 rpm
